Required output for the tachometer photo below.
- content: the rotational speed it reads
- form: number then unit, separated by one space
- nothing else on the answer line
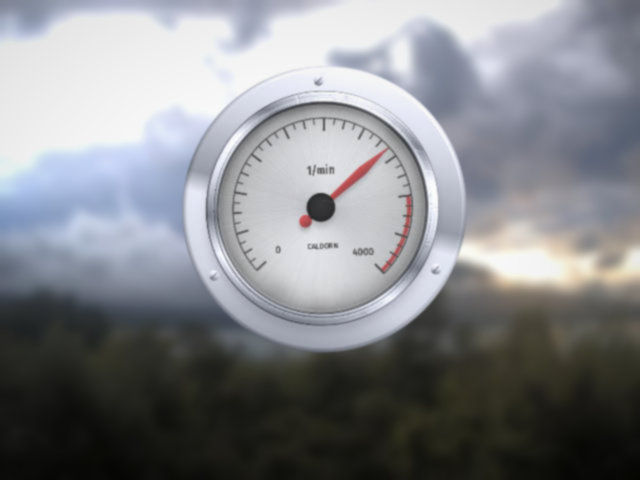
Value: 2700 rpm
